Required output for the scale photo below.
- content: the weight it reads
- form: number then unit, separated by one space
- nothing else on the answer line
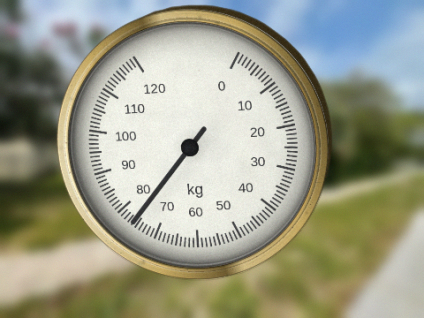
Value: 76 kg
